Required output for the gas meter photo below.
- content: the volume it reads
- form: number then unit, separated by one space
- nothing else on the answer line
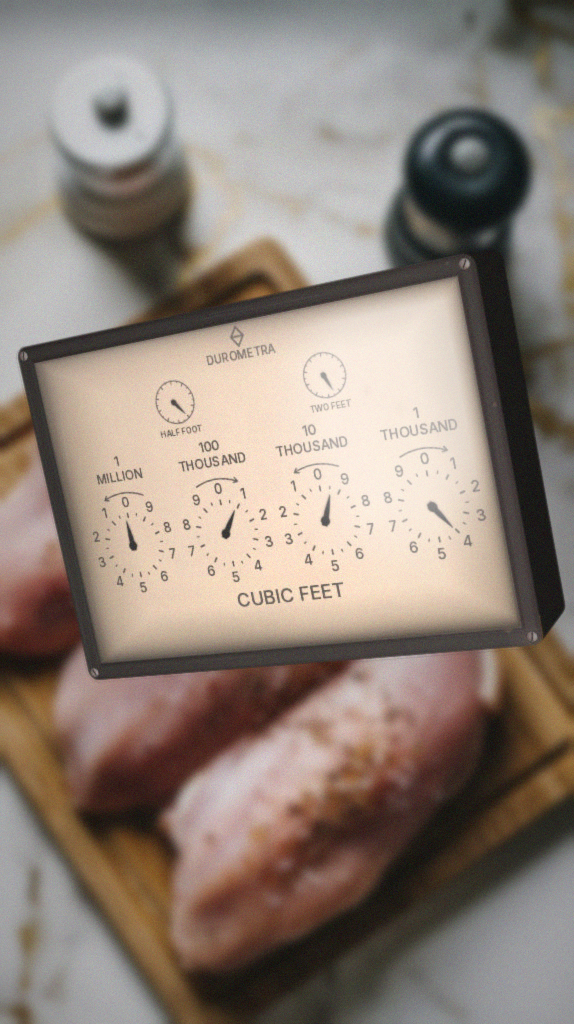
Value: 9400 ft³
